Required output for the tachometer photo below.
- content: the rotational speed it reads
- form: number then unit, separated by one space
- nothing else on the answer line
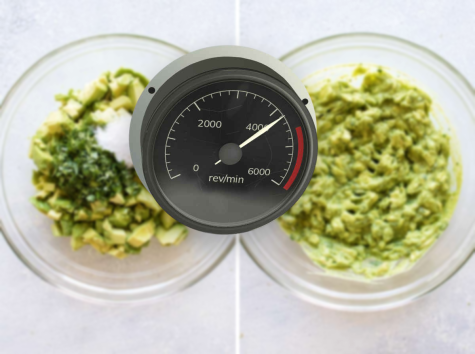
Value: 4200 rpm
